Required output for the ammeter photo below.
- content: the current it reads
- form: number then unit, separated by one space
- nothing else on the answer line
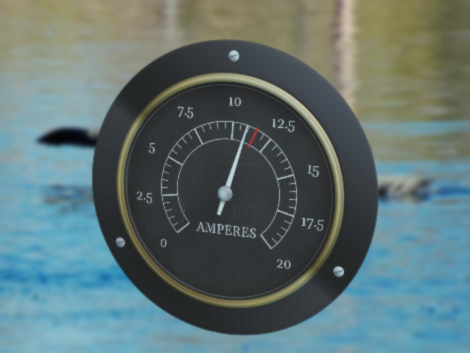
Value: 11 A
